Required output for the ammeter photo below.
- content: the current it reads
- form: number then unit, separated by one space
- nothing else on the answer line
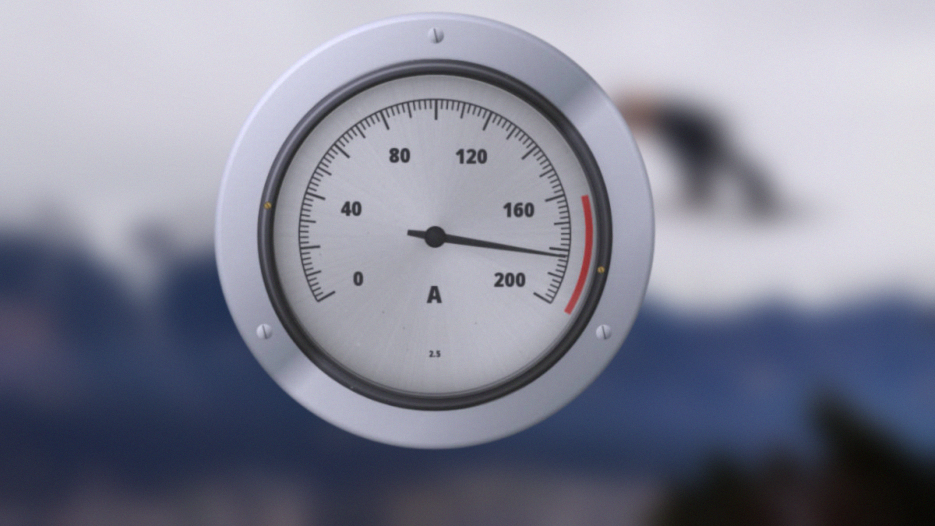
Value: 182 A
